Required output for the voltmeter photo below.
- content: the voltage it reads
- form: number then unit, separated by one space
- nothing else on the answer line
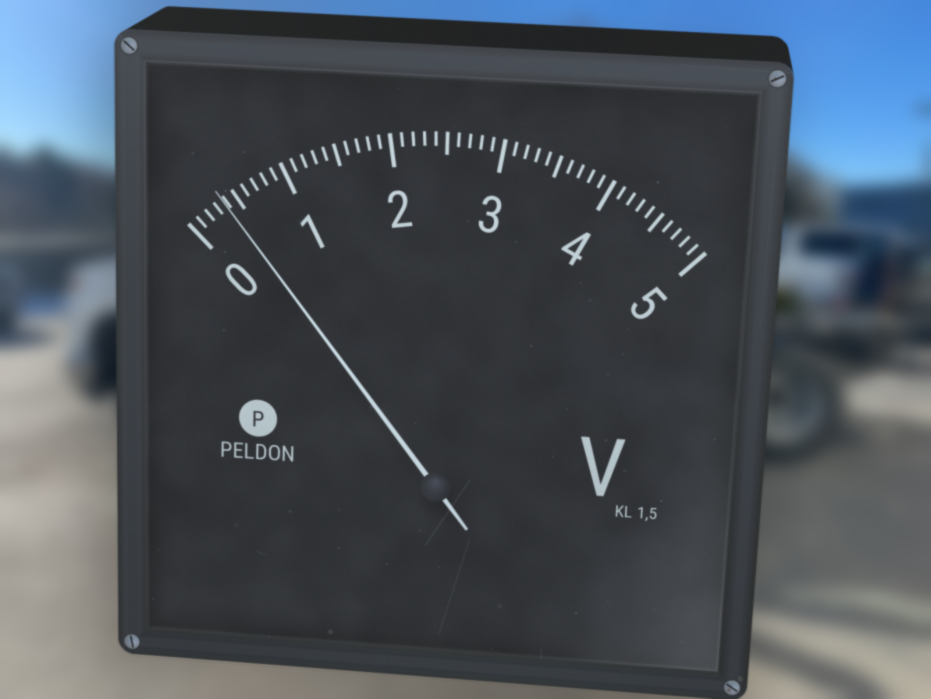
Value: 0.4 V
